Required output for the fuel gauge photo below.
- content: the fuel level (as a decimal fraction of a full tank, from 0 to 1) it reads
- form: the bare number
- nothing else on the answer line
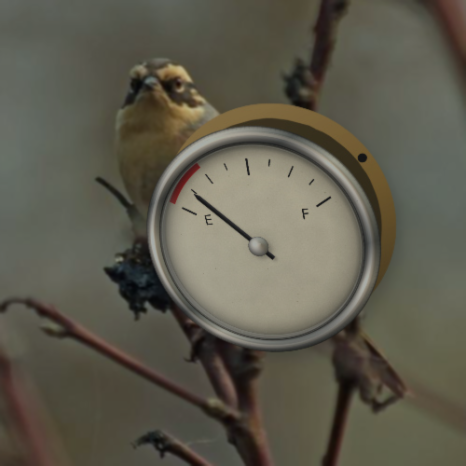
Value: 0.125
